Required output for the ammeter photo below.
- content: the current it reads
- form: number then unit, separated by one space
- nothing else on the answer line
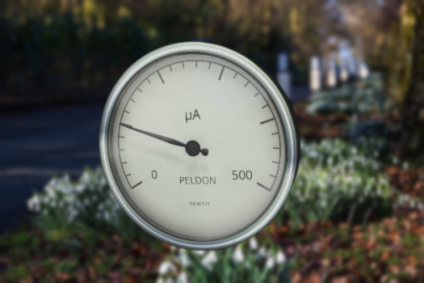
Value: 100 µA
